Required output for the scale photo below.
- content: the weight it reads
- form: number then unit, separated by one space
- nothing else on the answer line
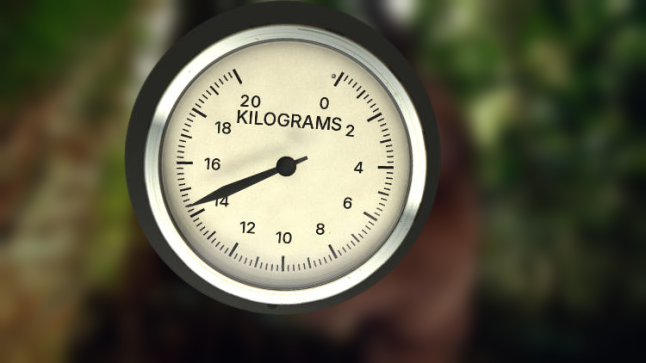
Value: 14.4 kg
